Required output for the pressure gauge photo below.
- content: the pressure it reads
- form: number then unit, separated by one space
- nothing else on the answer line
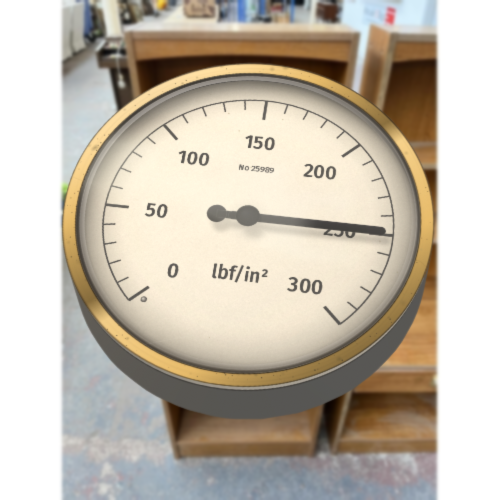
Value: 250 psi
